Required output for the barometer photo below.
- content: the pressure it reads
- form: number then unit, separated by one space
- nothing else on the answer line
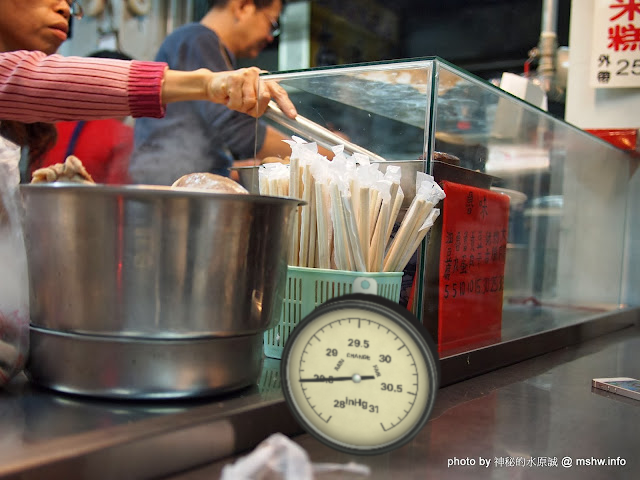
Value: 28.5 inHg
